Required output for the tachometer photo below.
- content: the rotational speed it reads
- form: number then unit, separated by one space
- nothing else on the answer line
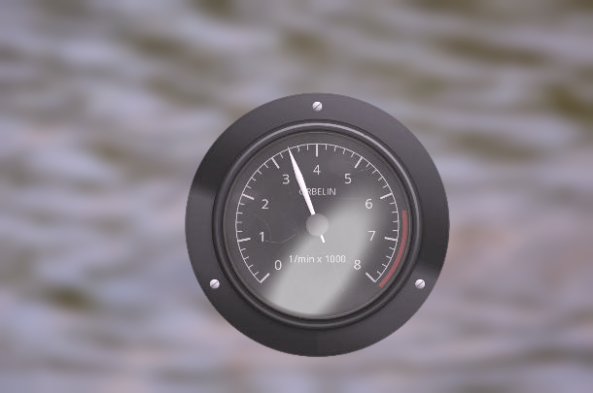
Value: 3400 rpm
